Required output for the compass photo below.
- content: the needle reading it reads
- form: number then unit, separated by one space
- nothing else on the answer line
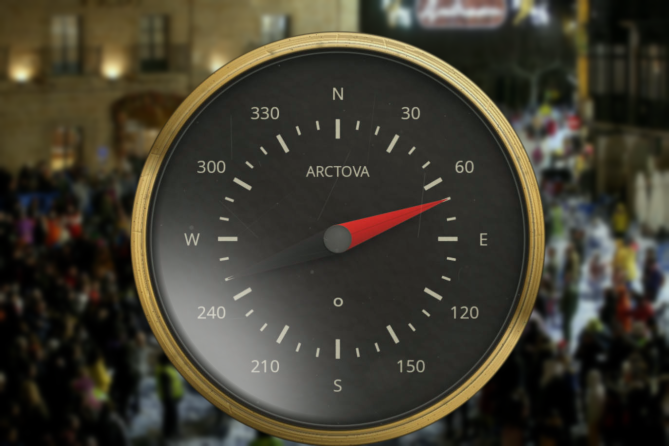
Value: 70 °
